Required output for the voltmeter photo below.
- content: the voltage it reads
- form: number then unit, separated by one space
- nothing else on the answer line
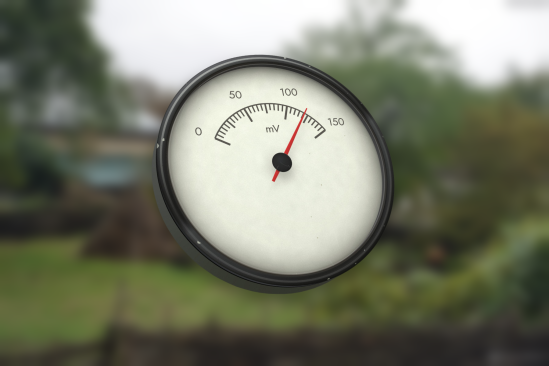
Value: 120 mV
